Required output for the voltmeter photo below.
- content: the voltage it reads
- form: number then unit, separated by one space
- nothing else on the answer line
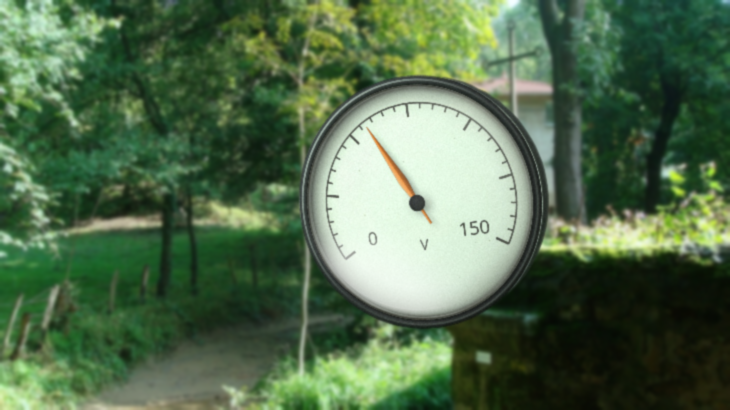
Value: 57.5 V
